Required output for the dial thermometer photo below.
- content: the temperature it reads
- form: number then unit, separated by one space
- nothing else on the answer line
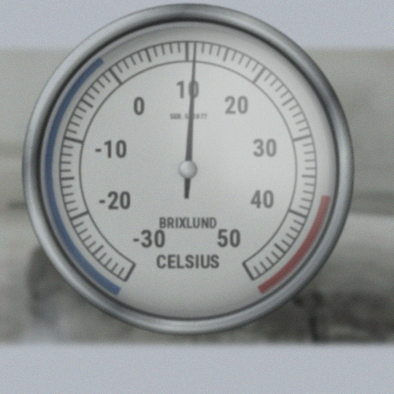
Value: 11 °C
